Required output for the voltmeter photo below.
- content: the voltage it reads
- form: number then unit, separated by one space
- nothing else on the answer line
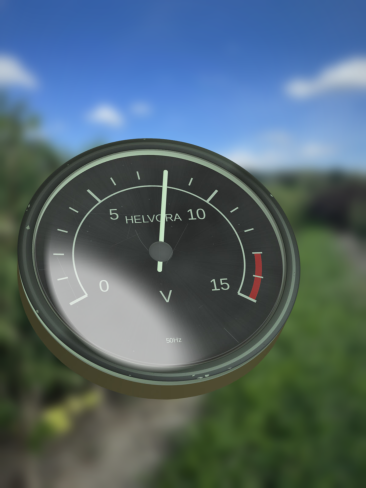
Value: 8 V
